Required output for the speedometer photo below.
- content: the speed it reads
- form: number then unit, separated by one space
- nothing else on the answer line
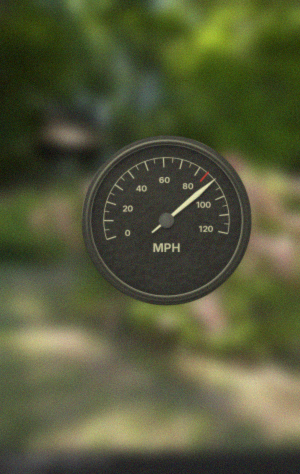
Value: 90 mph
